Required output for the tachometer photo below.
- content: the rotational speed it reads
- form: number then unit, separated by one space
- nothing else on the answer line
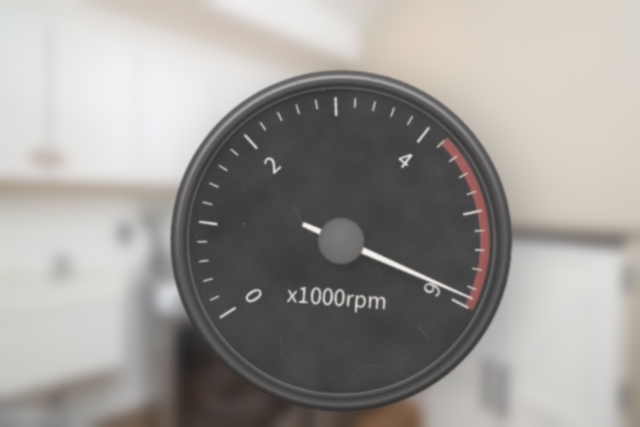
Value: 5900 rpm
